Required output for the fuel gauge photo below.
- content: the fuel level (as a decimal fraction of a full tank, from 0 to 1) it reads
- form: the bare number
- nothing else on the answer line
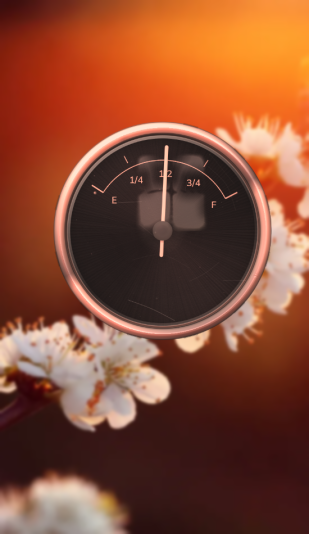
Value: 0.5
